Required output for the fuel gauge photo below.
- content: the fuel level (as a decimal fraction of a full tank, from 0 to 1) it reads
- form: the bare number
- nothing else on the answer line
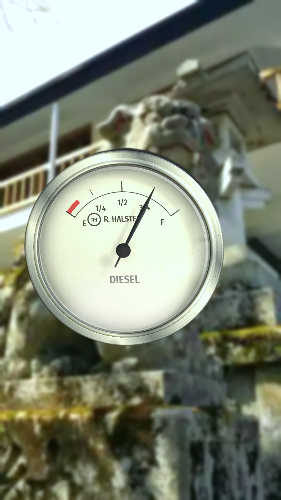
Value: 0.75
